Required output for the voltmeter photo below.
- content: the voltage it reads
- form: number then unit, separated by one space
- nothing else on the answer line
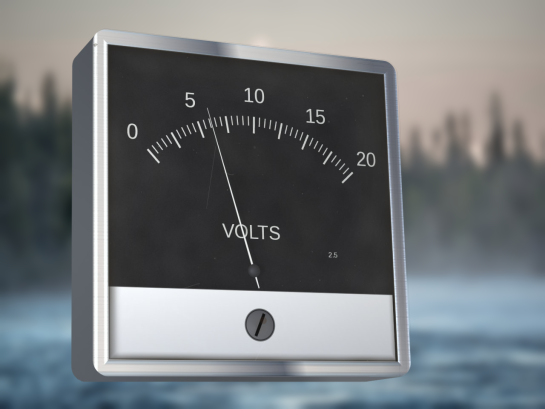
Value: 6 V
